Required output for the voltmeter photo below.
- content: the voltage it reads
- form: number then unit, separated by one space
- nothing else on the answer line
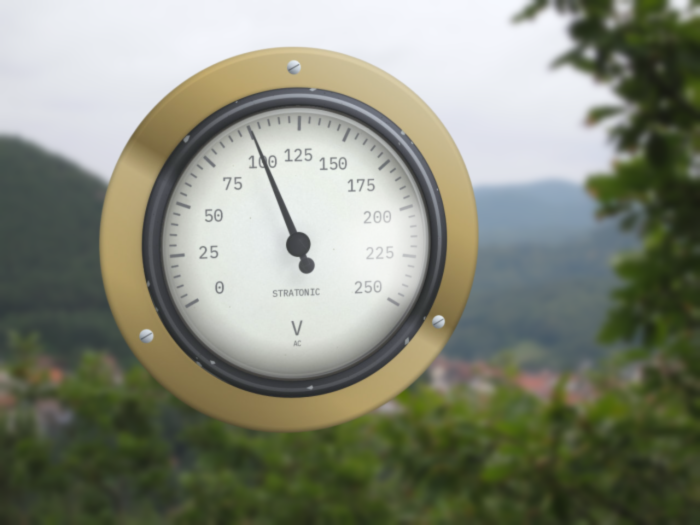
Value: 100 V
